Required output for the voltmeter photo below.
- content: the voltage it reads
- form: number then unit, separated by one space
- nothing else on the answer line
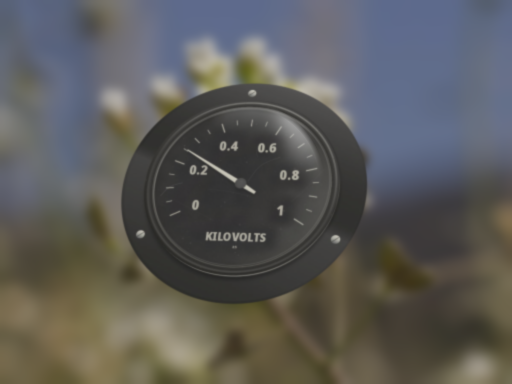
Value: 0.25 kV
